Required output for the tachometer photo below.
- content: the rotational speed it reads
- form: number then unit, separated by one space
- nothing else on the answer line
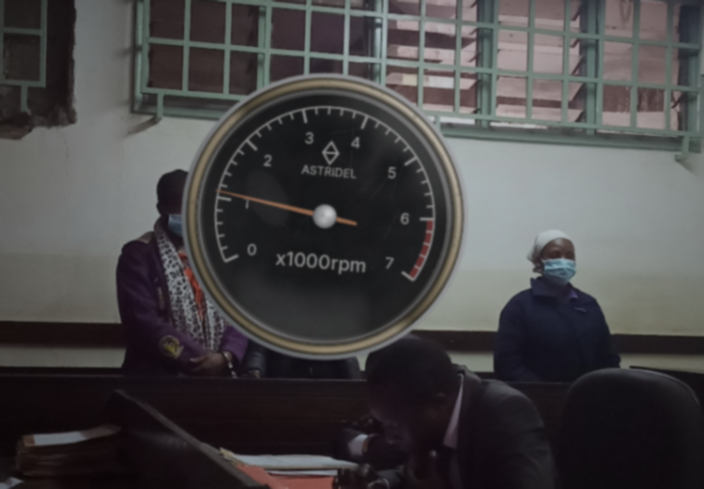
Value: 1100 rpm
